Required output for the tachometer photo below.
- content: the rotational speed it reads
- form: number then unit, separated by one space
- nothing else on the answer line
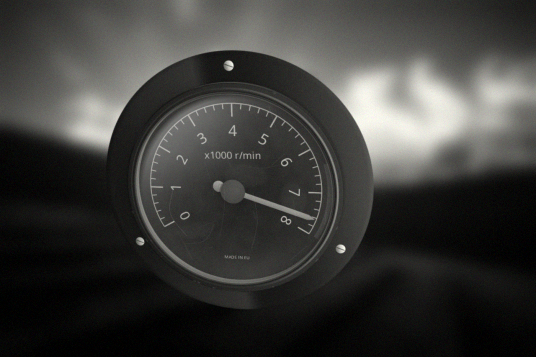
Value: 7600 rpm
